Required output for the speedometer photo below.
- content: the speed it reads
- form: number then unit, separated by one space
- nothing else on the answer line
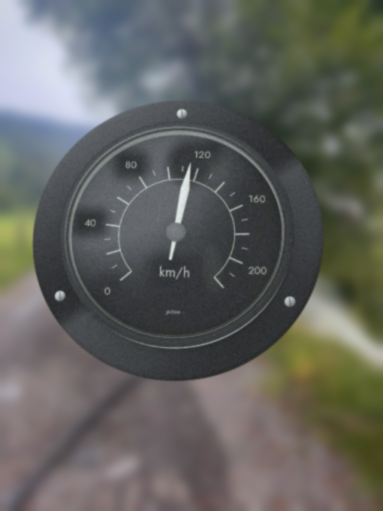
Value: 115 km/h
